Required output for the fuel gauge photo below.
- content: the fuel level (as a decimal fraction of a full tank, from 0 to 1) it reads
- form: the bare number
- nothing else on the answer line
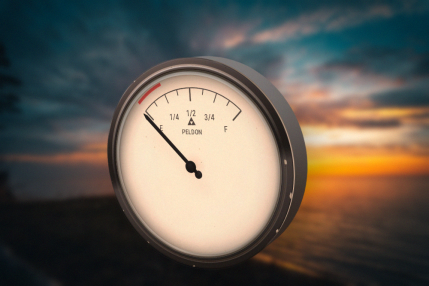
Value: 0
